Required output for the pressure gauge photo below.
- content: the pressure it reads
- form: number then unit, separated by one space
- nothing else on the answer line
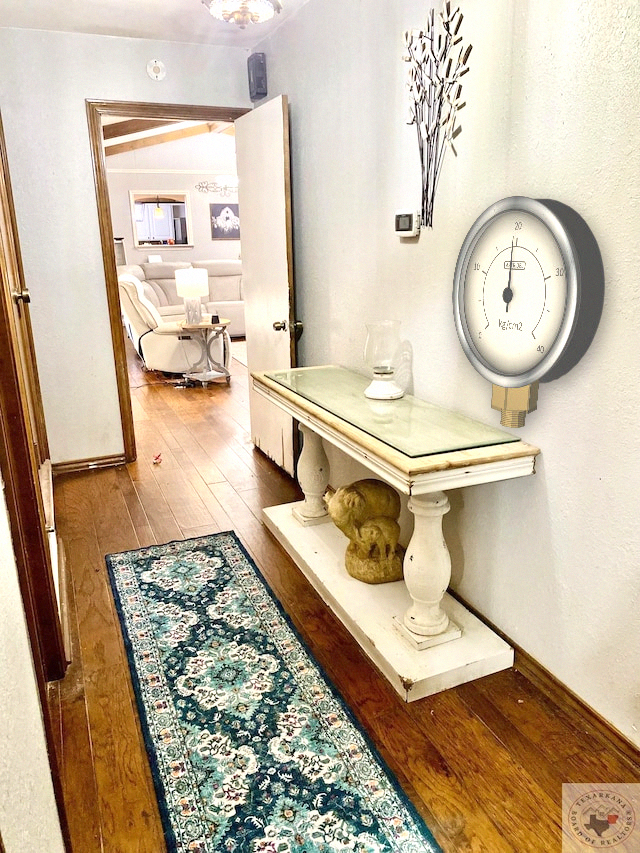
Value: 20 kg/cm²
